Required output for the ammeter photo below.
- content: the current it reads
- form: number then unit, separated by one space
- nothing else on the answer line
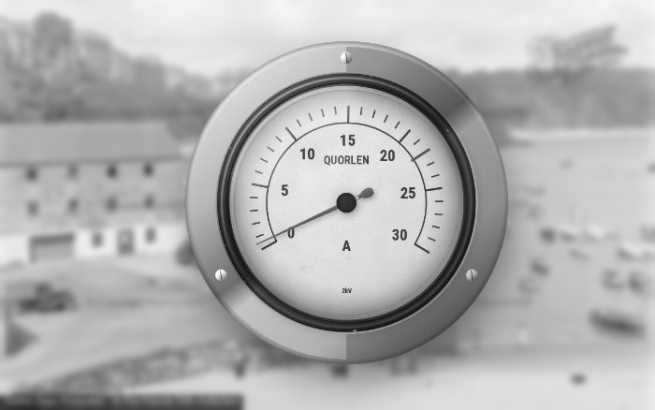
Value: 0.5 A
